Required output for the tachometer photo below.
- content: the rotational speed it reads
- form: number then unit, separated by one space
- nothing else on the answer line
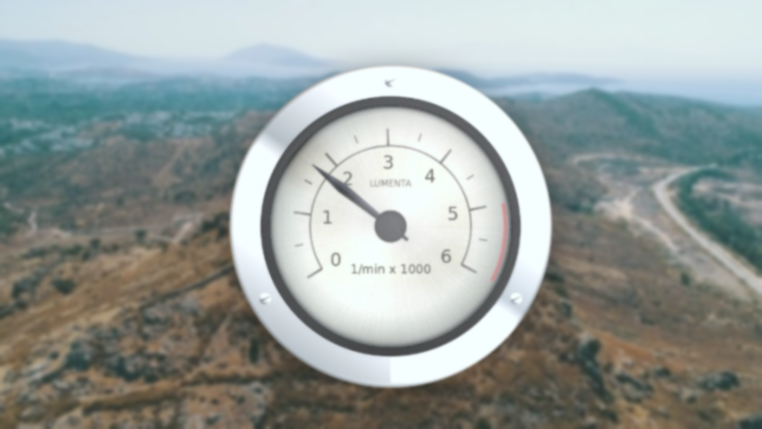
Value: 1750 rpm
